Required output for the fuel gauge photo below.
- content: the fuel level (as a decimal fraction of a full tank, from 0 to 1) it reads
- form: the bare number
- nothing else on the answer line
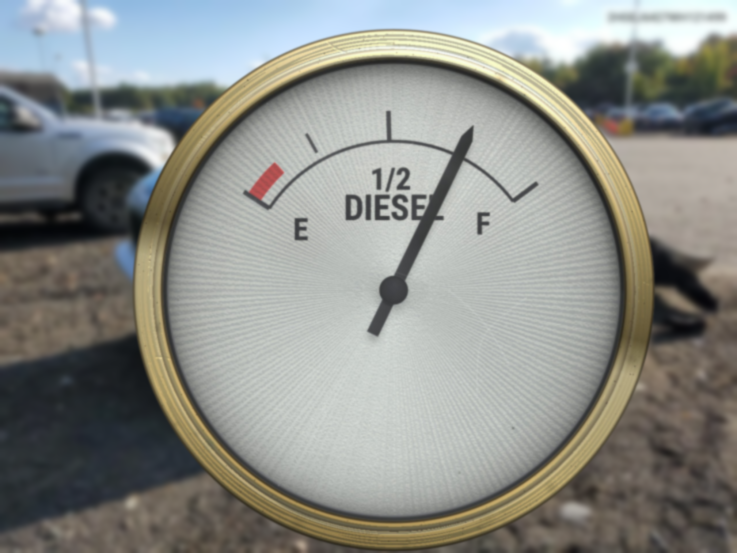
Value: 0.75
